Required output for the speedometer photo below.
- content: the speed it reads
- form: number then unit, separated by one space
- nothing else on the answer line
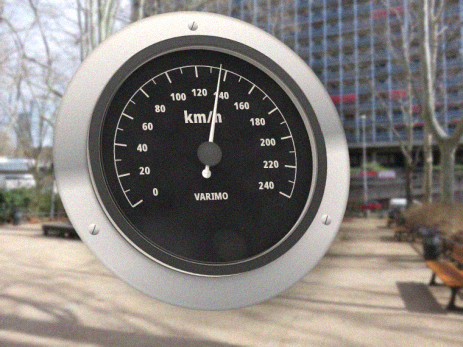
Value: 135 km/h
